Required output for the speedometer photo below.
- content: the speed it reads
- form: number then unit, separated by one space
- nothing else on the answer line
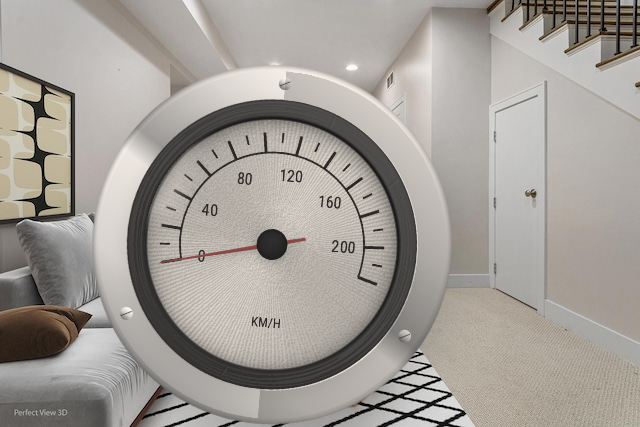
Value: 0 km/h
